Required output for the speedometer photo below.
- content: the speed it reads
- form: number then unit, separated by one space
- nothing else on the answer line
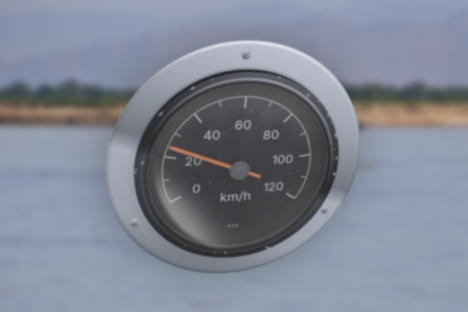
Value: 25 km/h
